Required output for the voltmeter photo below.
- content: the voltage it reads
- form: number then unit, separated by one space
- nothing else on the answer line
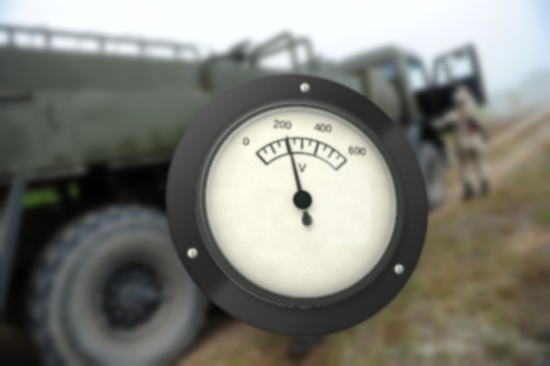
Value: 200 V
